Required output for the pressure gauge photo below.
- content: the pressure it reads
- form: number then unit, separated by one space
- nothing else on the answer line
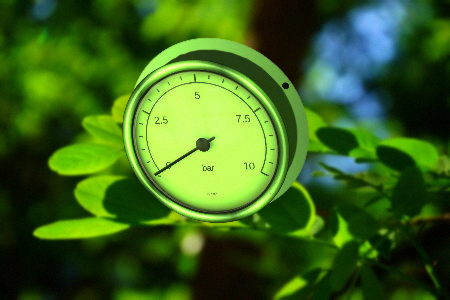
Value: 0 bar
